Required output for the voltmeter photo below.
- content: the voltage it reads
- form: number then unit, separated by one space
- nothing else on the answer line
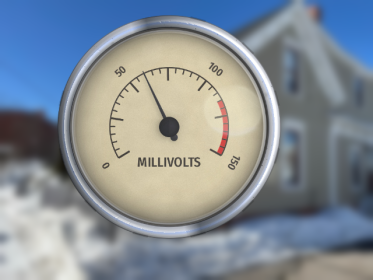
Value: 60 mV
